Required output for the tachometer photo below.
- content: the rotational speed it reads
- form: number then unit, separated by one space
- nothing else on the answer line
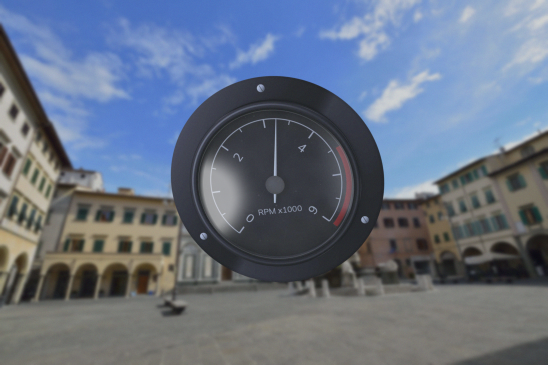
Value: 3250 rpm
